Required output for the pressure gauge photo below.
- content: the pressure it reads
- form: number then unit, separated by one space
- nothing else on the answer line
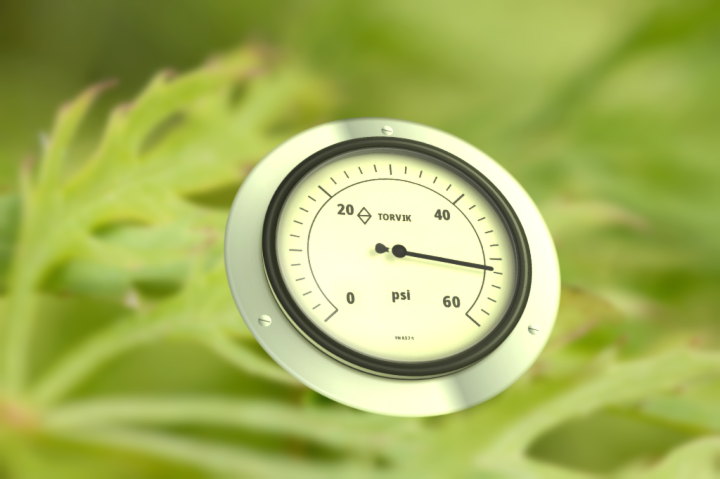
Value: 52 psi
